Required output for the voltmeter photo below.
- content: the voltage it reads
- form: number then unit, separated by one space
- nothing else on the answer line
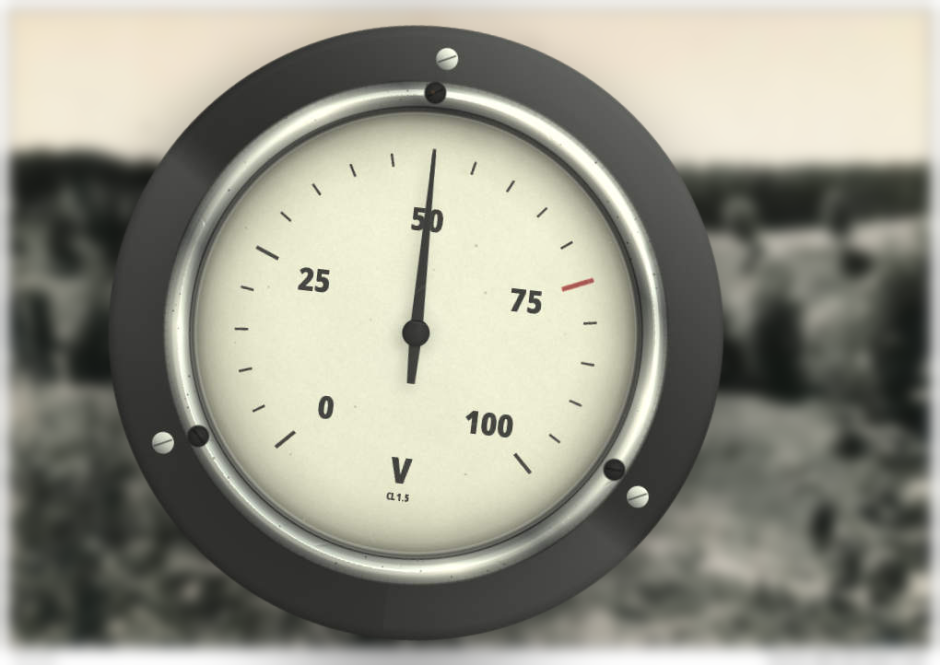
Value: 50 V
